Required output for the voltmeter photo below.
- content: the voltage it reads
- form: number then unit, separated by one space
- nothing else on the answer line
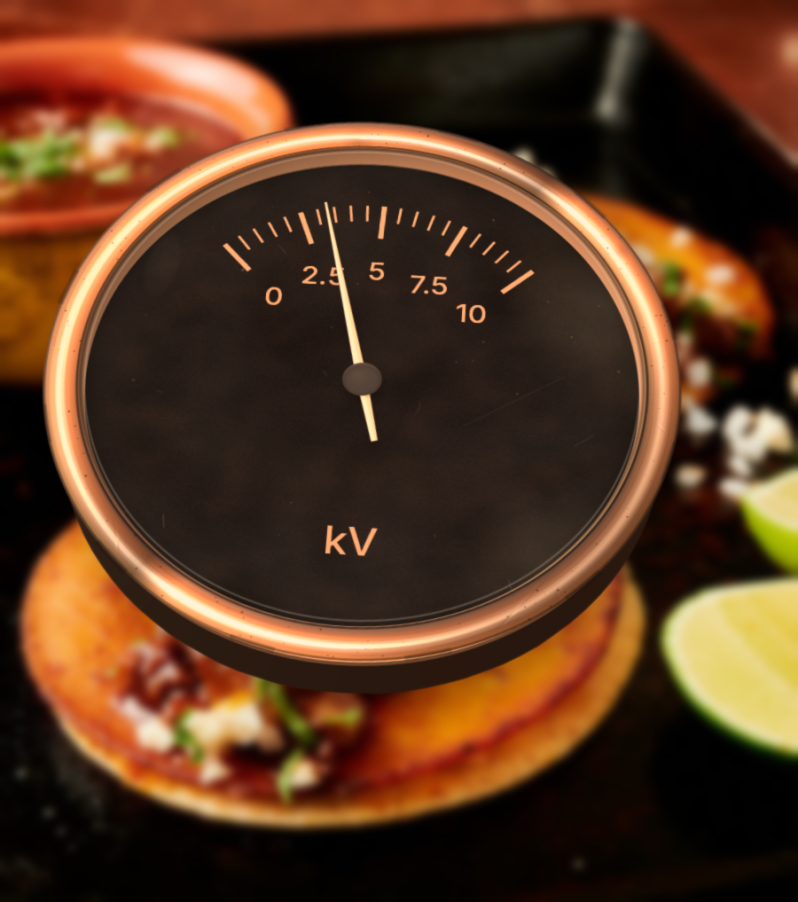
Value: 3.25 kV
